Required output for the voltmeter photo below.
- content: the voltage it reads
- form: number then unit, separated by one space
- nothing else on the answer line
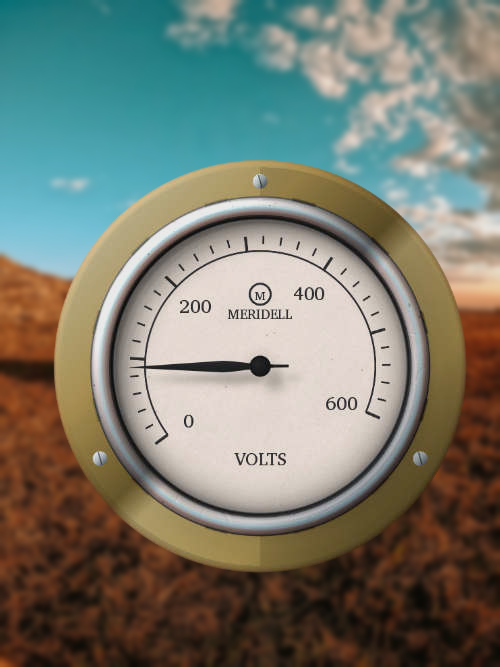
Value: 90 V
